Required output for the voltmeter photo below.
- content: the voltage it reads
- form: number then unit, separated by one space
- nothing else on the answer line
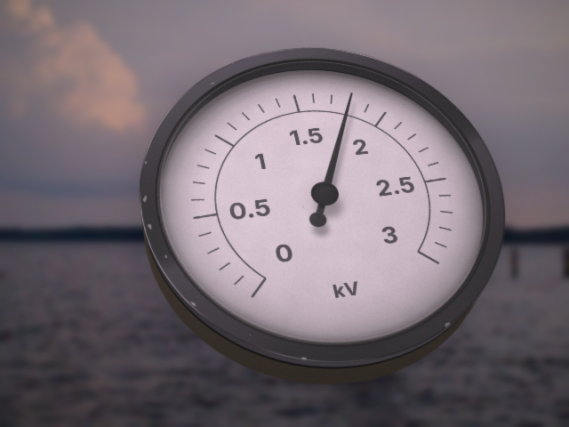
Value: 1.8 kV
